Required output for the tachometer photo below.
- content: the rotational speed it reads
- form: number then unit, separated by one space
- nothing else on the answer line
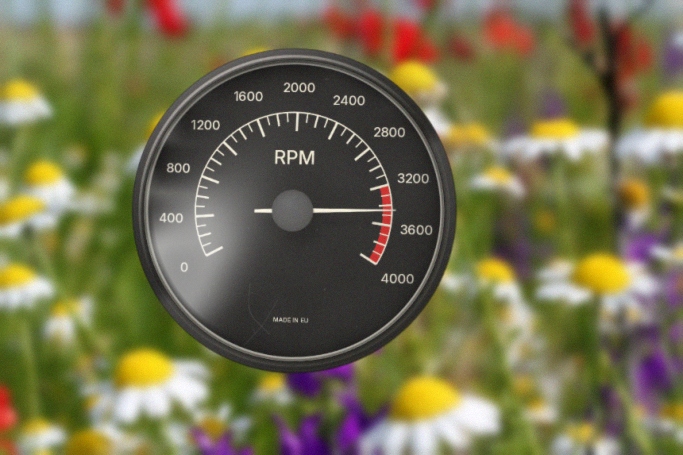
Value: 3450 rpm
